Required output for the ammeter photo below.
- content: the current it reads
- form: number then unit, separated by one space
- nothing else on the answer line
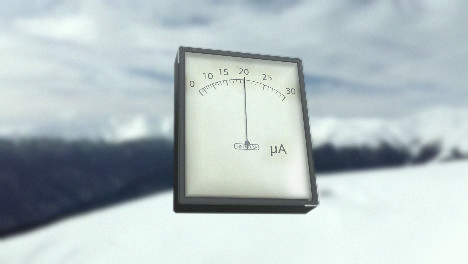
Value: 20 µA
